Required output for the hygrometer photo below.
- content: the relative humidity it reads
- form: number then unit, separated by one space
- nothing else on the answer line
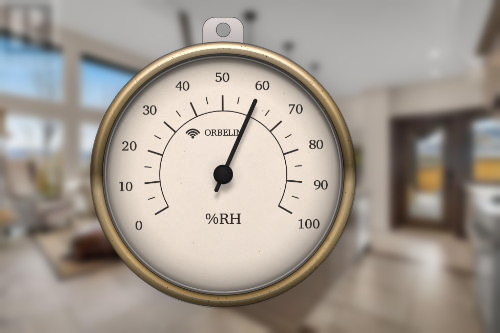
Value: 60 %
